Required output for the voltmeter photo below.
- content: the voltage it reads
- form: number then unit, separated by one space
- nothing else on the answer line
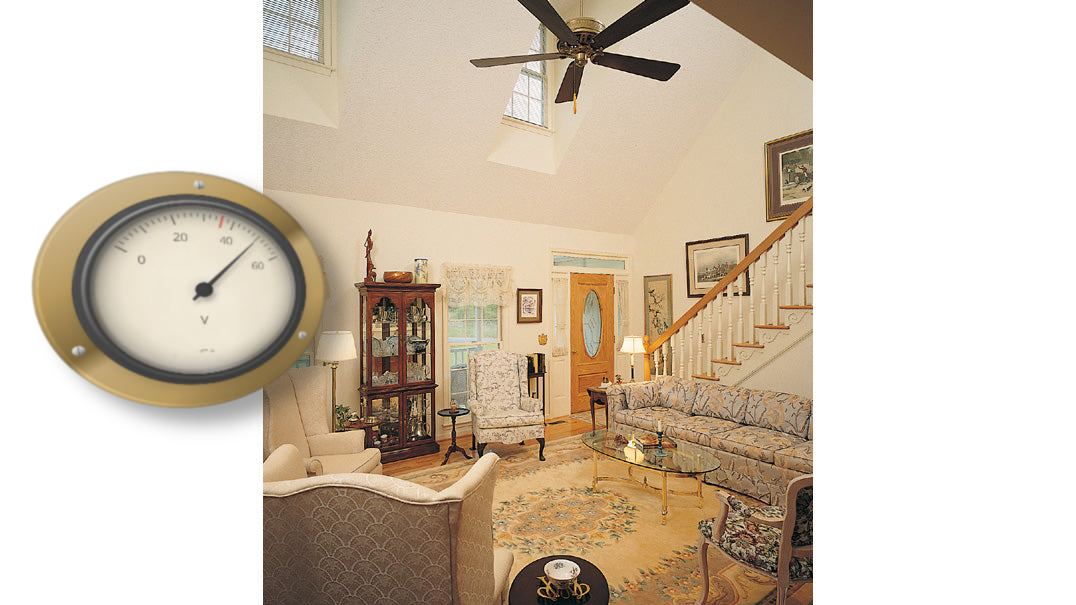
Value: 50 V
